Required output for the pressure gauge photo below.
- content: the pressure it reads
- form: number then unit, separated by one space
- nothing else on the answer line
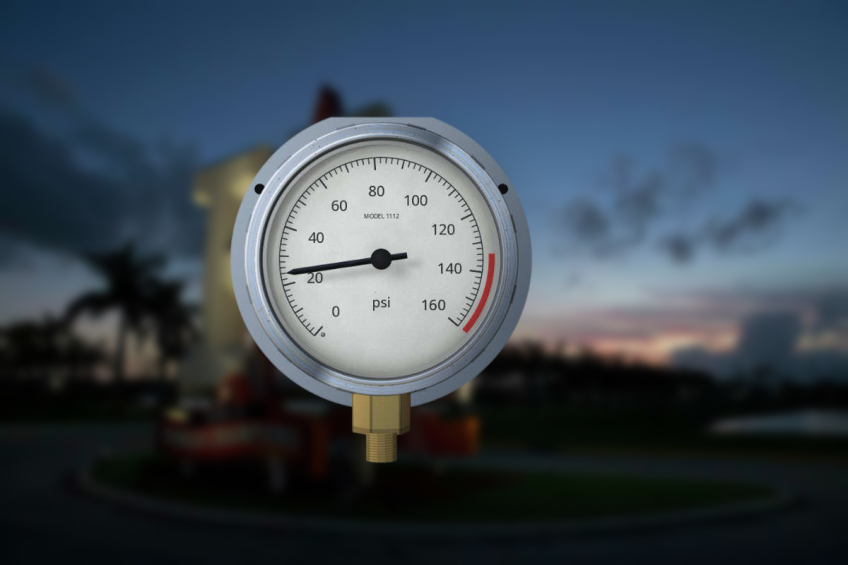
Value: 24 psi
